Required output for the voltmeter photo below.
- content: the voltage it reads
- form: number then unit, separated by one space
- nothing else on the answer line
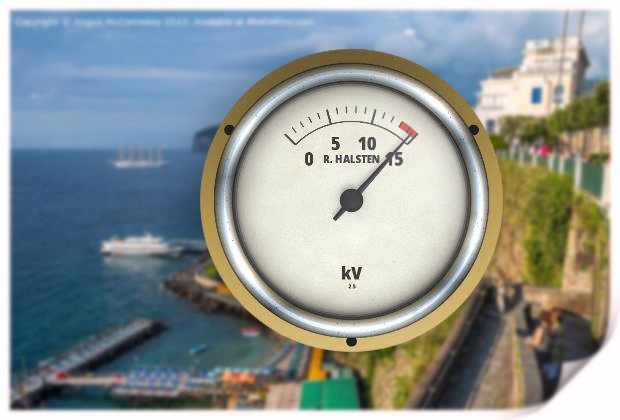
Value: 14.5 kV
